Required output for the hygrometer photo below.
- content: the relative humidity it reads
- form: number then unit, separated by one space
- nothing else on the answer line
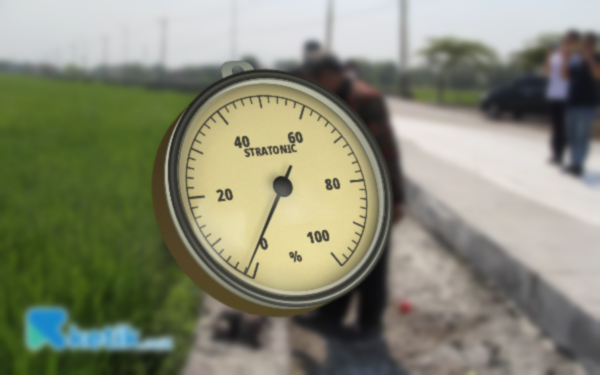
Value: 2 %
